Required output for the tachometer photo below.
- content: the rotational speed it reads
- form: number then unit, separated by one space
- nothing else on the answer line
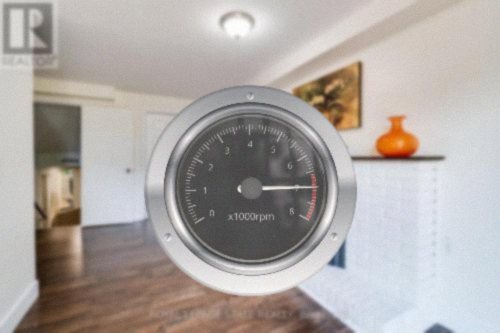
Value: 7000 rpm
